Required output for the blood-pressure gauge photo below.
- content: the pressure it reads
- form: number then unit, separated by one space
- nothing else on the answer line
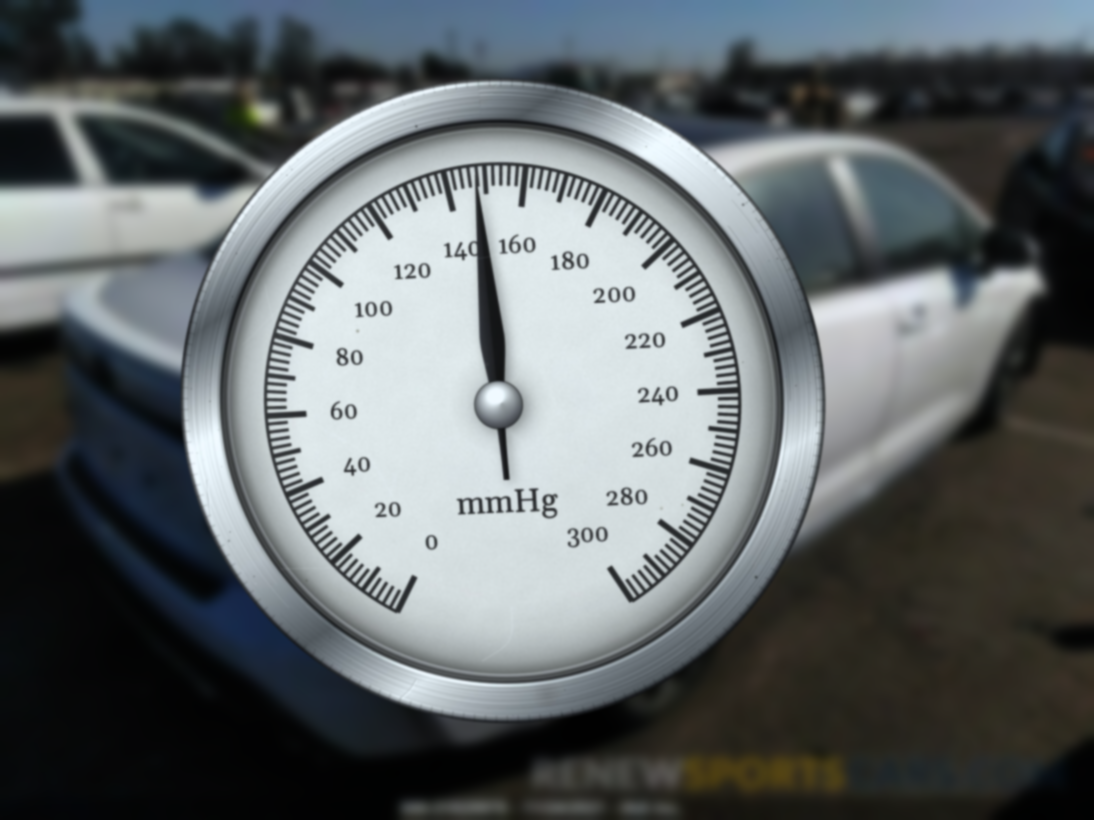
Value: 148 mmHg
